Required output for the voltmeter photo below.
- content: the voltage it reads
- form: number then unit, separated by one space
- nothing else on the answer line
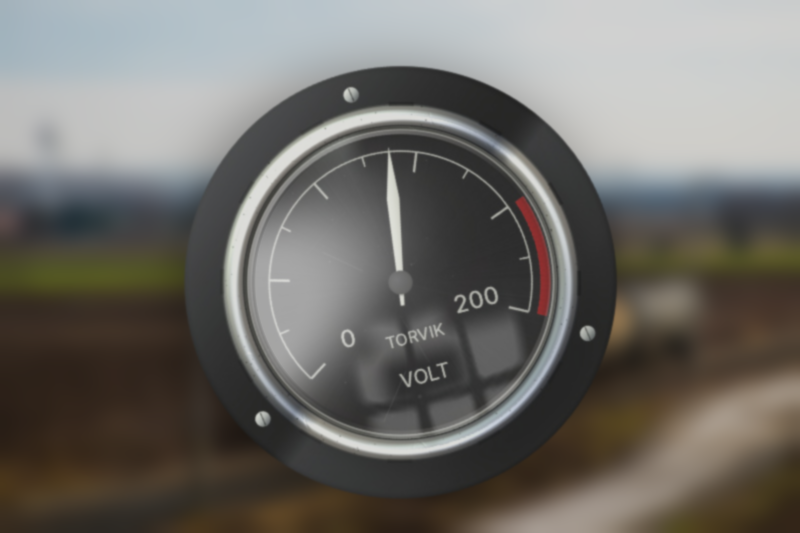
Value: 110 V
